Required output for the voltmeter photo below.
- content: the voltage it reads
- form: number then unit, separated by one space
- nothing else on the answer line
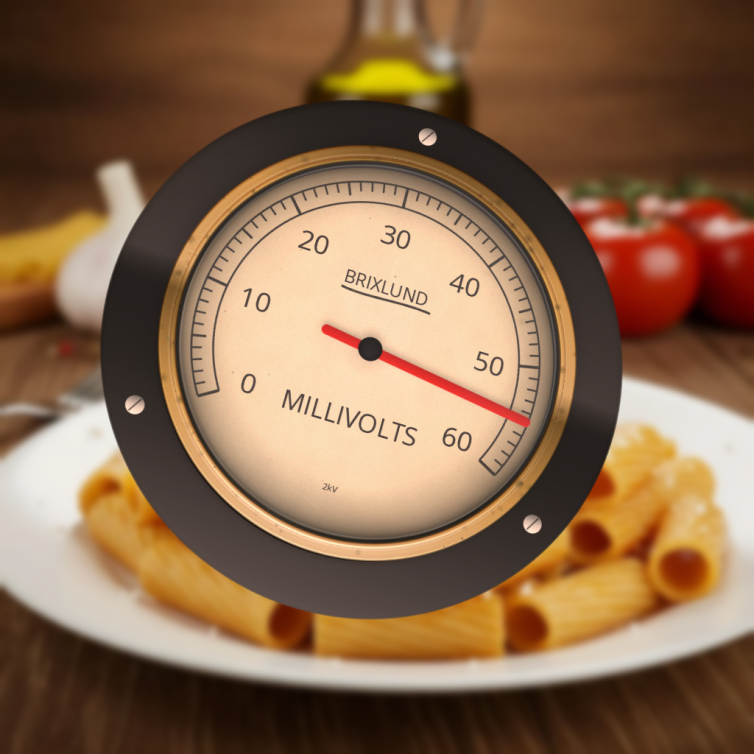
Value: 55 mV
